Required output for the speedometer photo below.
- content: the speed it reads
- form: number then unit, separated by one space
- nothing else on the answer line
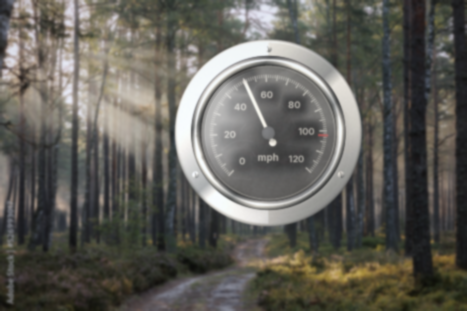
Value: 50 mph
